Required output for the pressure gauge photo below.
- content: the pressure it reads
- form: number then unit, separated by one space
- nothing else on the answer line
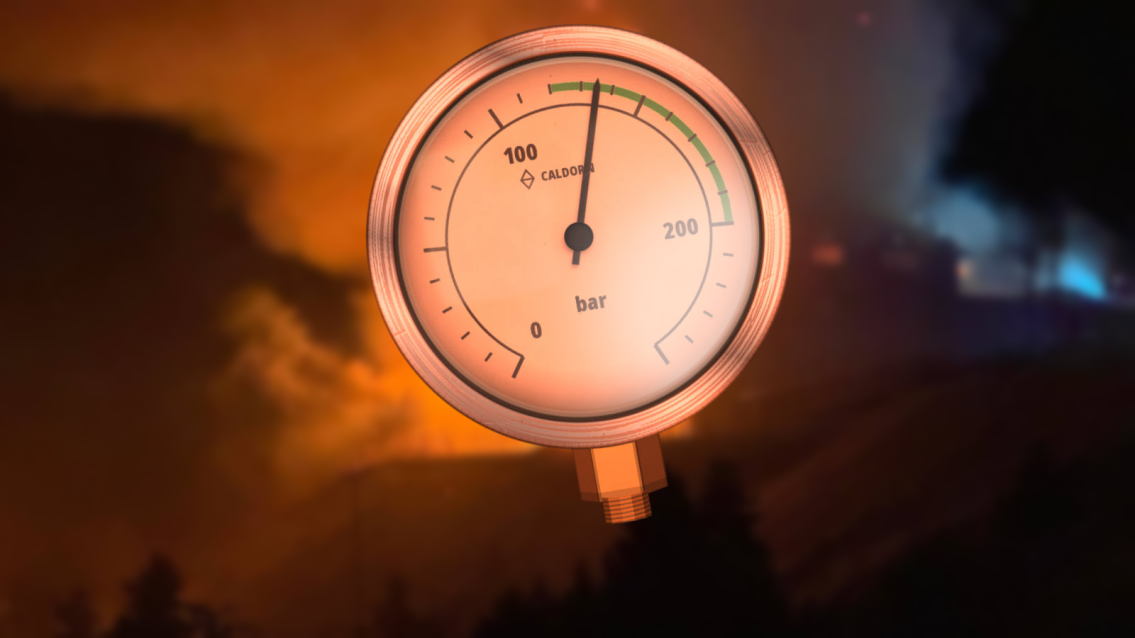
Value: 135 bar
